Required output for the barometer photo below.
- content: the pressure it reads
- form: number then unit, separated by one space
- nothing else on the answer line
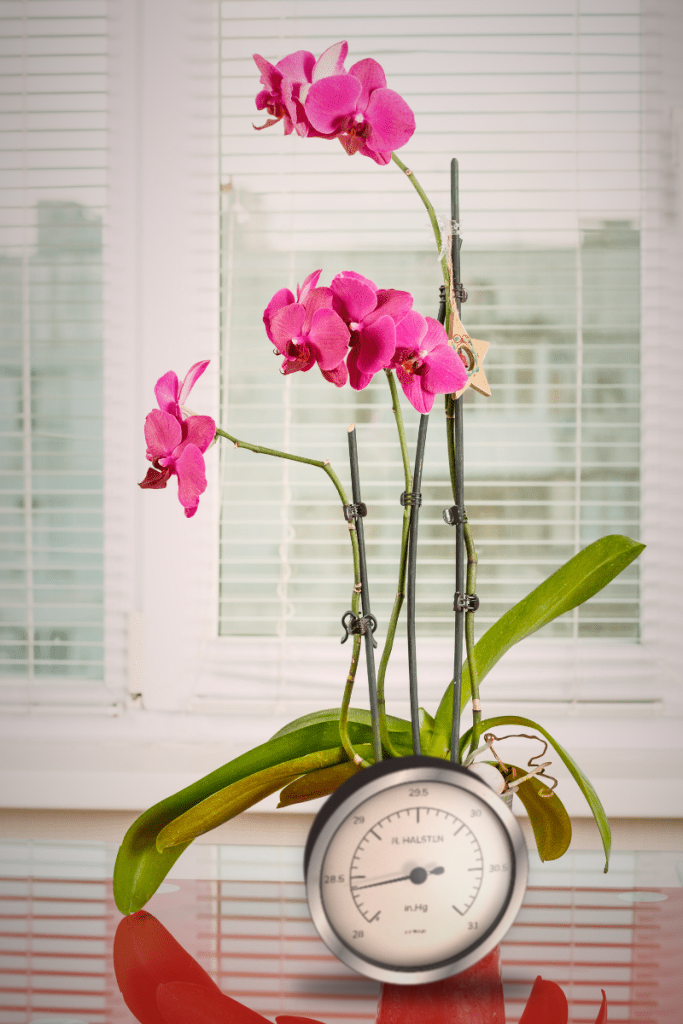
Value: 28.4 inHg
